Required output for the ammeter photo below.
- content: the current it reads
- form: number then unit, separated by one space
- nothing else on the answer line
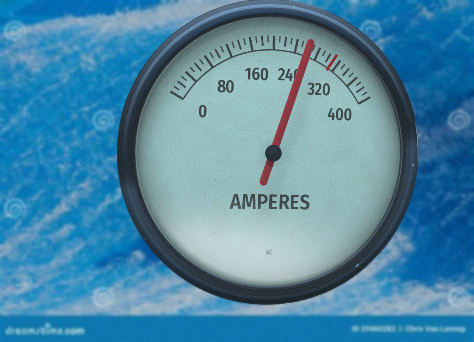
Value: 260 A
